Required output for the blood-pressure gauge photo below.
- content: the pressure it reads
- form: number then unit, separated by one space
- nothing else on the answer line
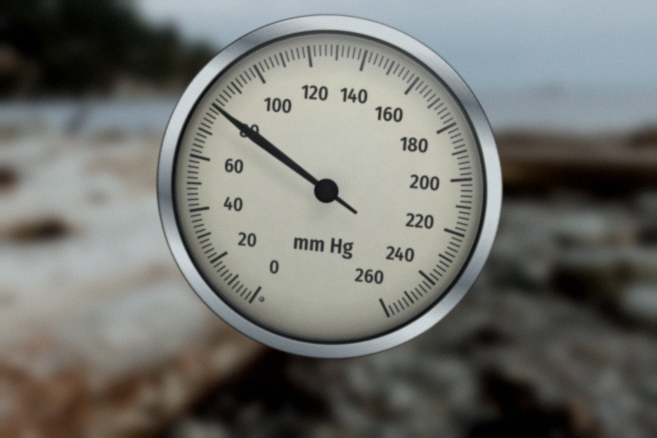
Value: 80 mmHg
